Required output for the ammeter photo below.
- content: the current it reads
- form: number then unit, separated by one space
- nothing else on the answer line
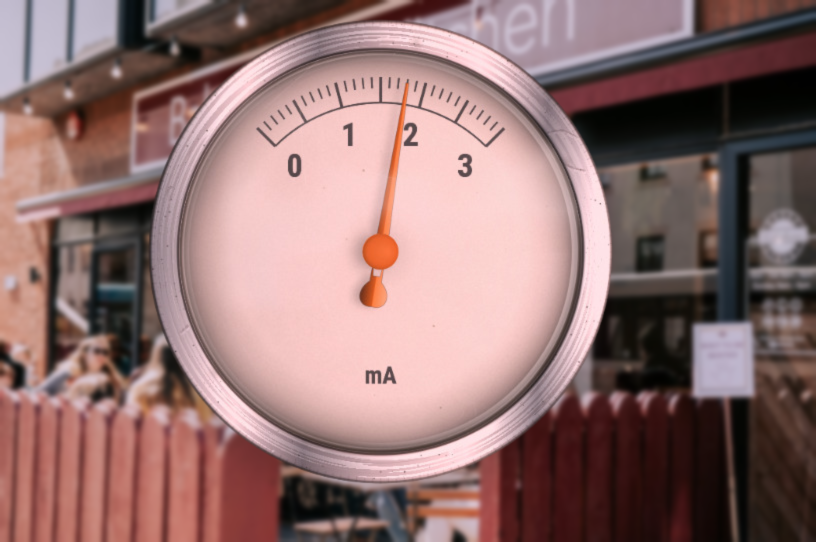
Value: 1.8 mA
